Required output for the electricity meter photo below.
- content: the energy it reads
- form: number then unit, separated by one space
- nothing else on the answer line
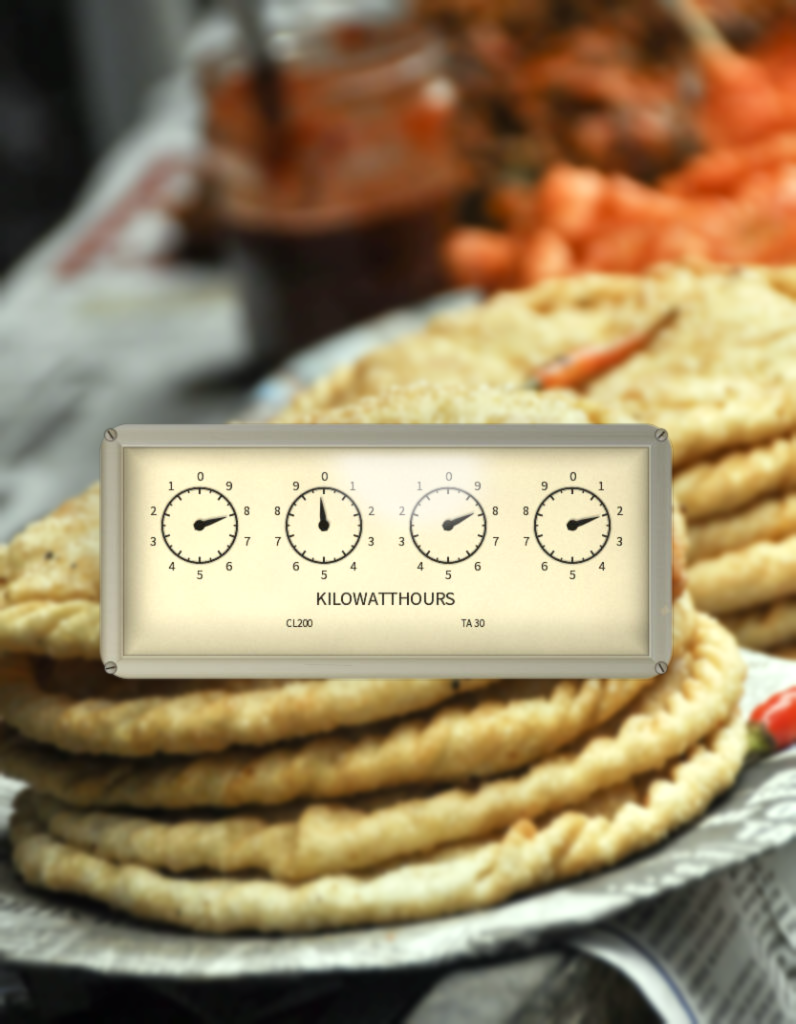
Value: 7982 kWh
